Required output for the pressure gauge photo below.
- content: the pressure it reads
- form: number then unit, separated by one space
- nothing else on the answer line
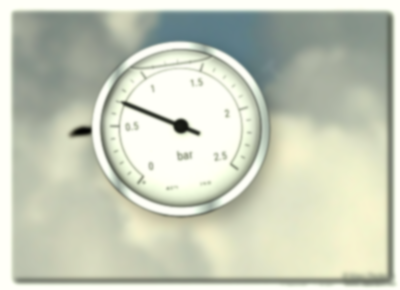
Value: 0.7 bar
